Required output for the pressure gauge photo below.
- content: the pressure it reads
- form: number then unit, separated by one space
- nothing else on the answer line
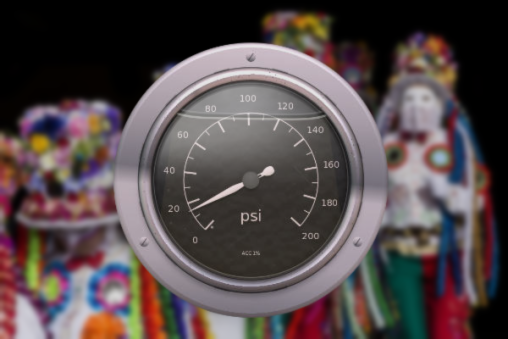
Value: 15 psi
